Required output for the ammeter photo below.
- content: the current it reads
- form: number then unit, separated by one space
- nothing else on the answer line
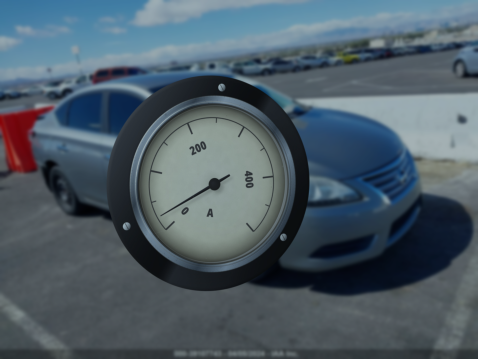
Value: 25 A
